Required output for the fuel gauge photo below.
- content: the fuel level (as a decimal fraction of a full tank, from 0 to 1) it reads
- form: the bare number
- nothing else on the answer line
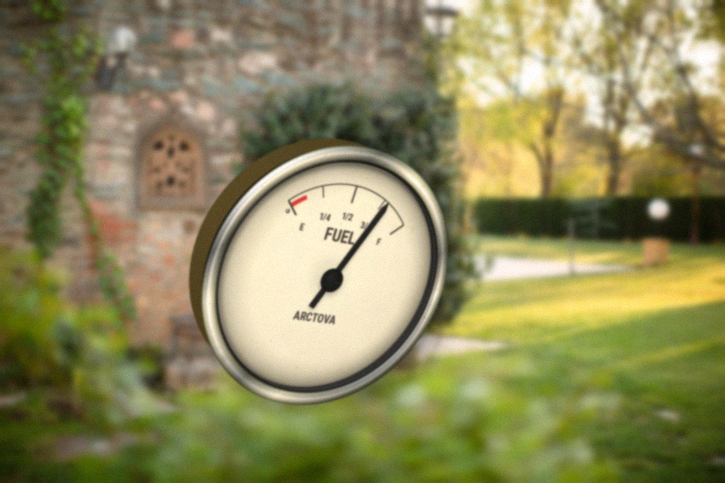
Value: 0.75
